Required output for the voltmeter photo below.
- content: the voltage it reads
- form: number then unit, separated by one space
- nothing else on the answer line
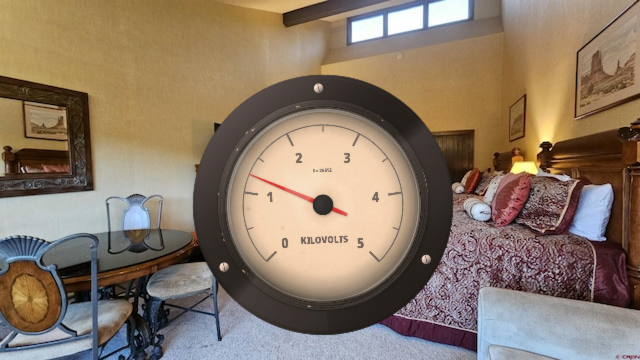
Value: 1.25 kV
